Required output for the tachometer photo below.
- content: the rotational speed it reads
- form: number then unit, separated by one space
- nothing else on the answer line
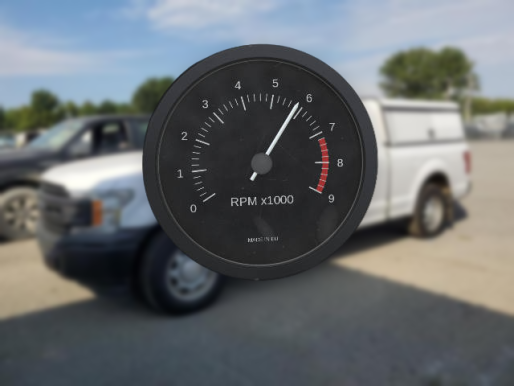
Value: 5800 rpm
